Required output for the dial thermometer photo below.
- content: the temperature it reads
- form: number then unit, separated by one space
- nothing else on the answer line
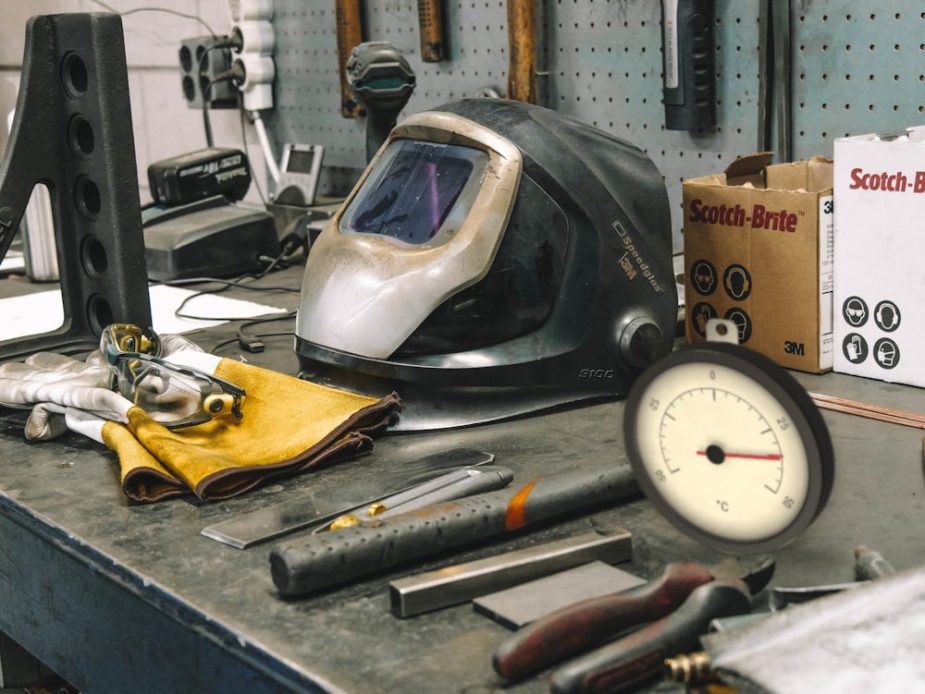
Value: 35 °C
